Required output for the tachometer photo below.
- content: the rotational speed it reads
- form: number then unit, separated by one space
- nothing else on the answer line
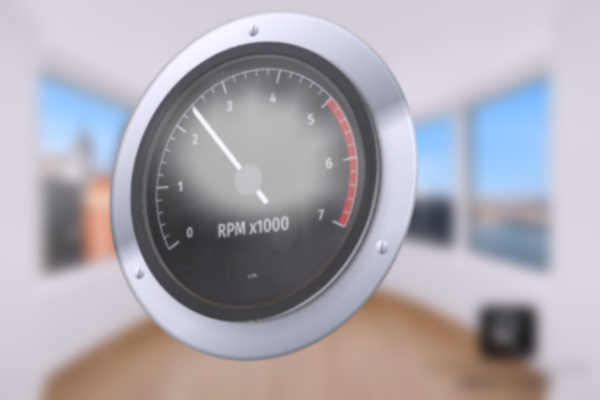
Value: 2400 rpm
